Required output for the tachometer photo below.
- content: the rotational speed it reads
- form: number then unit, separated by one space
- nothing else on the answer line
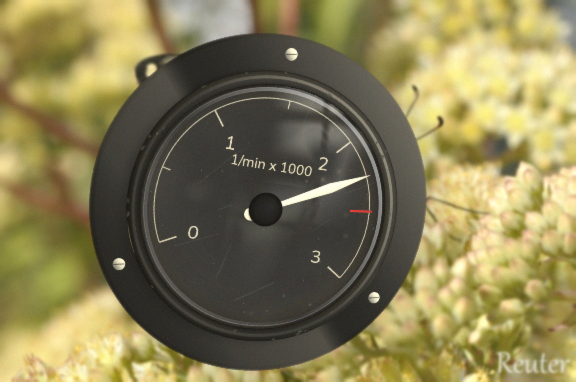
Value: 2250 rpm
